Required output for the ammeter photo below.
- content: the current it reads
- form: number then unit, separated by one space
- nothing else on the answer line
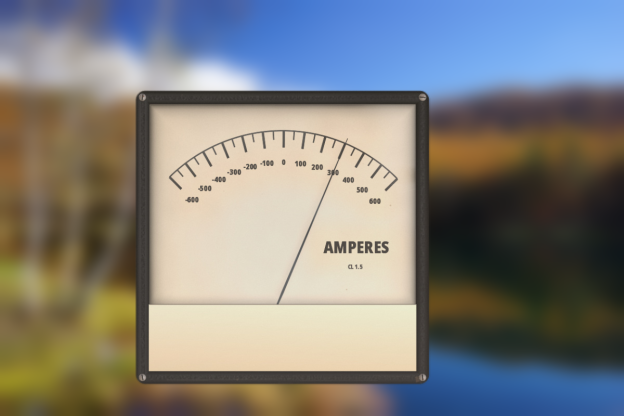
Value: 300 A
